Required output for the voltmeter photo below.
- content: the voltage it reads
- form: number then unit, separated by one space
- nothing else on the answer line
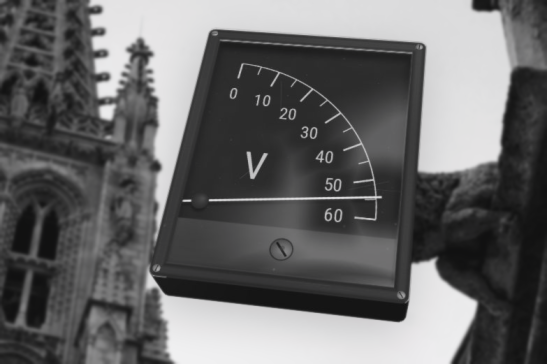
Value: 55 V
